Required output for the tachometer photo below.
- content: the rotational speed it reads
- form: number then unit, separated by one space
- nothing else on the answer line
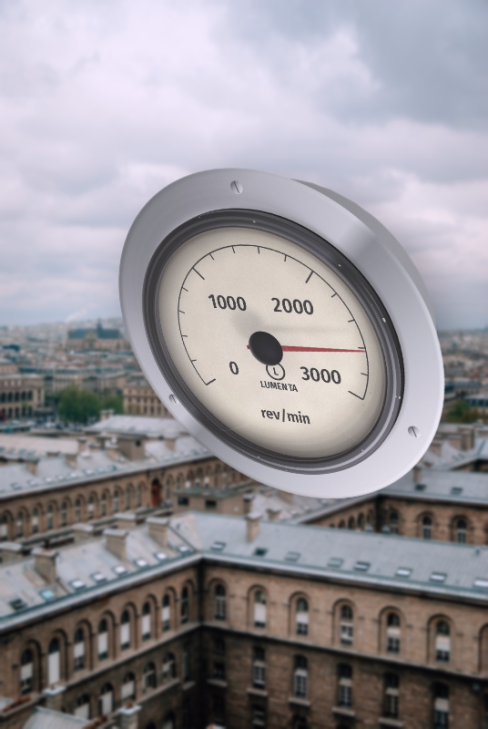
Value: 2600 rpm
